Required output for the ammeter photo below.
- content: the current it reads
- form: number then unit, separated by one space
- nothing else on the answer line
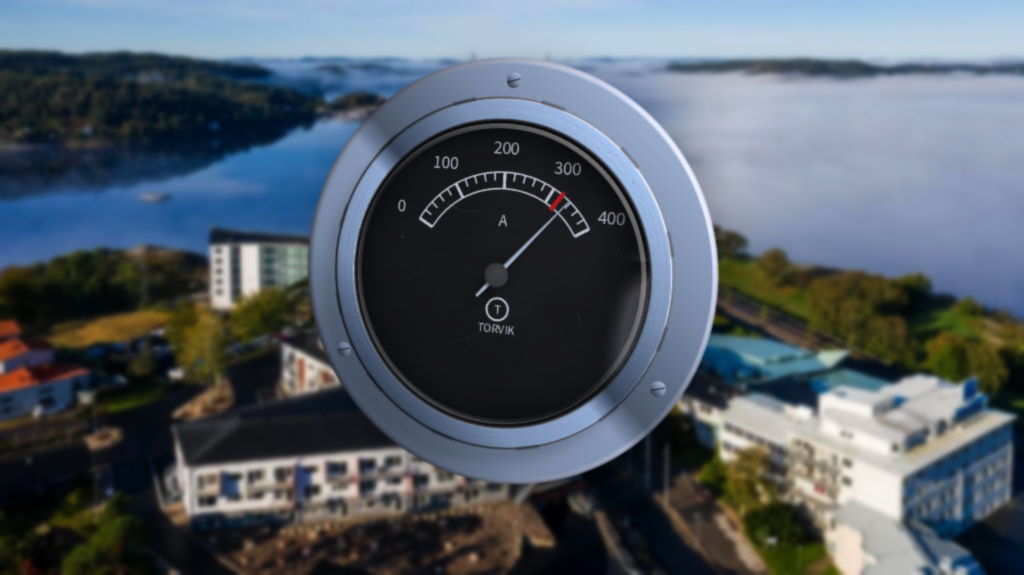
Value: 340 A
